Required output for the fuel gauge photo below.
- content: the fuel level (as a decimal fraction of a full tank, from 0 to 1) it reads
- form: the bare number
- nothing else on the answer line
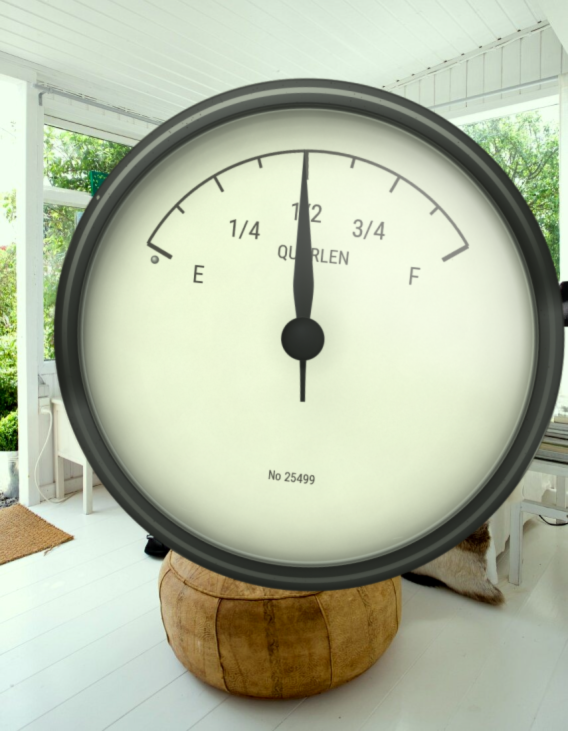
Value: 0.5
